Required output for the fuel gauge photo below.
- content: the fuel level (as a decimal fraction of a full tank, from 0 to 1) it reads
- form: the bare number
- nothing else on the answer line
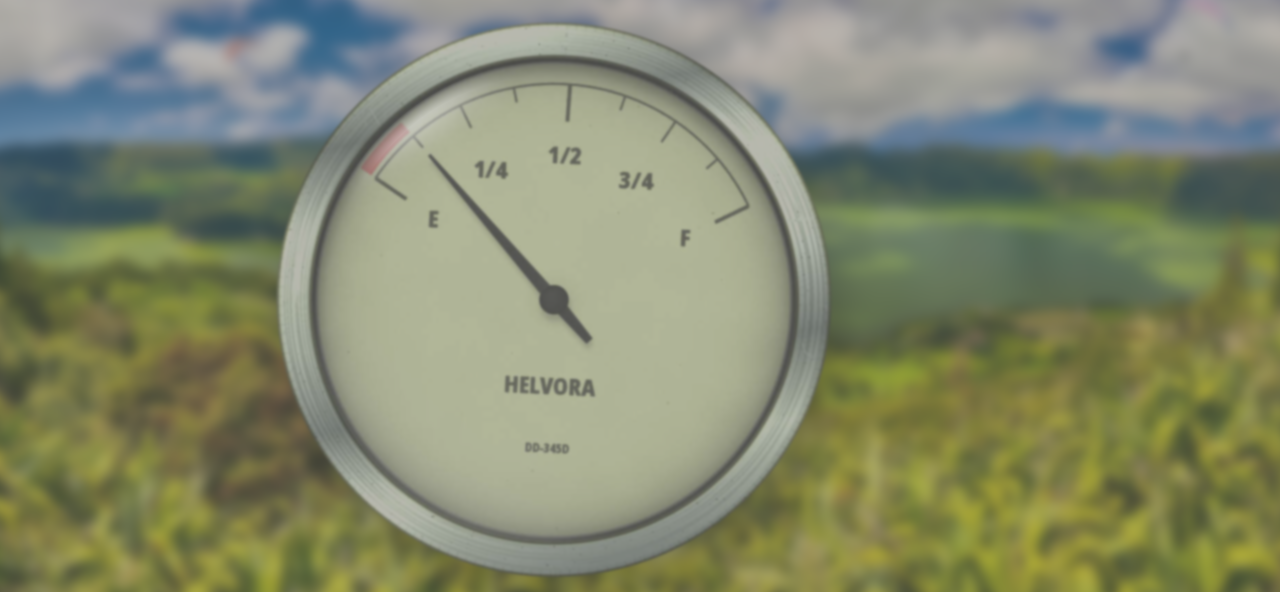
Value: 0.125
